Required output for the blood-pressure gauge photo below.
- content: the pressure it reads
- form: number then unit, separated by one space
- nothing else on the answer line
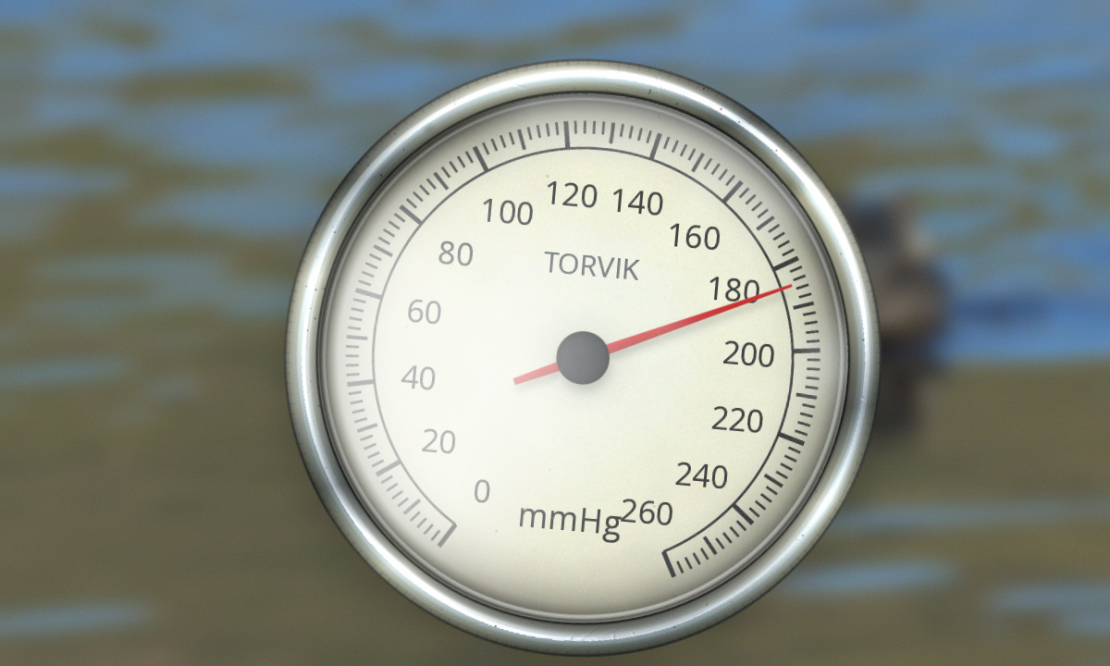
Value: 185 mmHg
